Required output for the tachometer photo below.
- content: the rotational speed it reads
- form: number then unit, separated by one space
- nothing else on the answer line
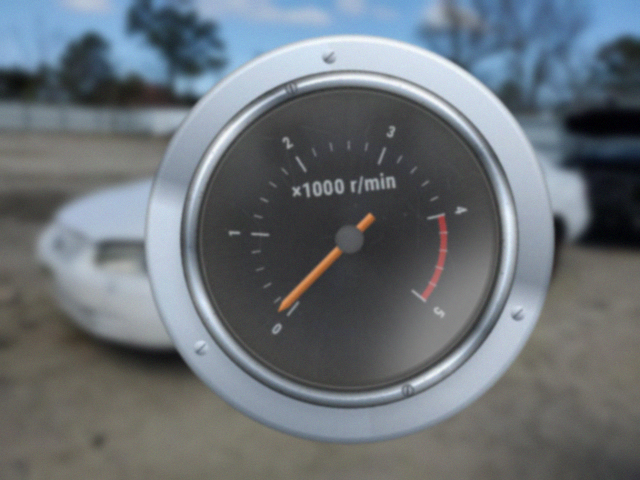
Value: 100 rpm
